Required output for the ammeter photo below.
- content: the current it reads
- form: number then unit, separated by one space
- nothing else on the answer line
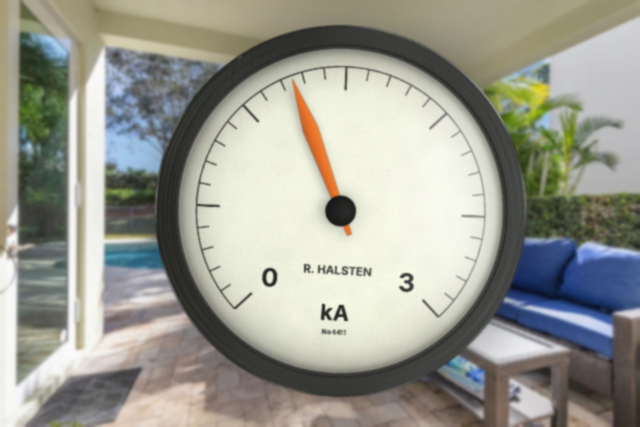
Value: 1.25 kA
